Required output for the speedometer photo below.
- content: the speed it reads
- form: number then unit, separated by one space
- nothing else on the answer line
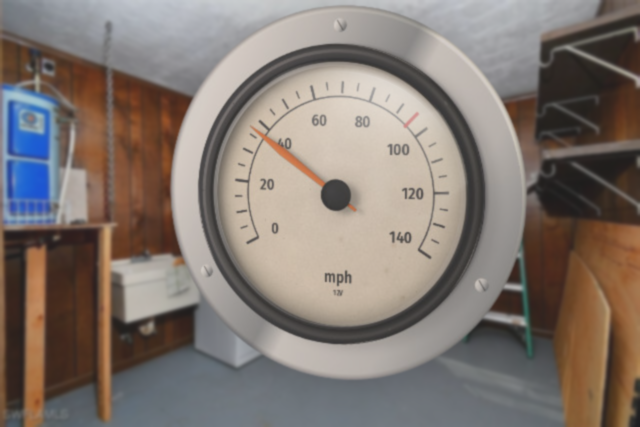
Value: 37.5 mph
